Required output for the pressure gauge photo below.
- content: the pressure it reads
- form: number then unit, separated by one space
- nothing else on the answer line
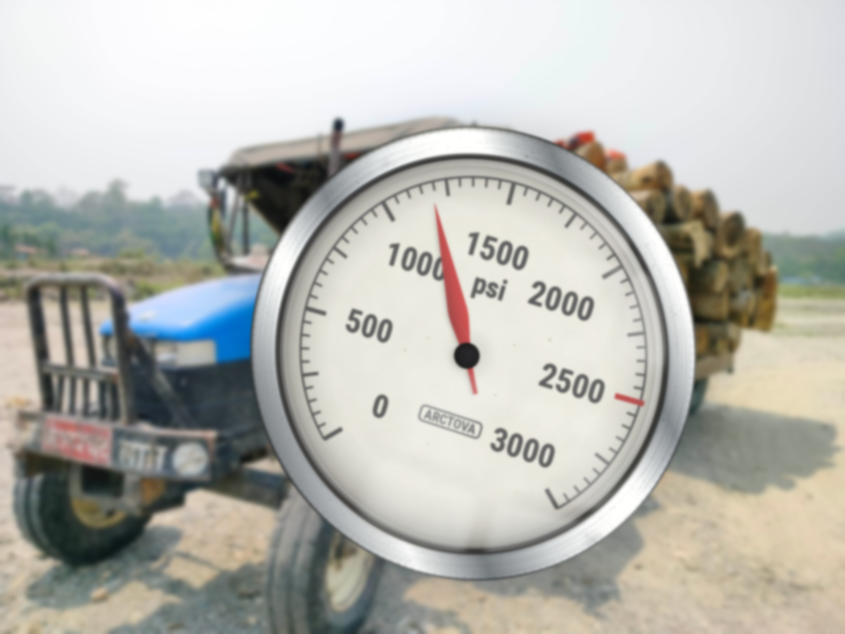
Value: 1200 psi
